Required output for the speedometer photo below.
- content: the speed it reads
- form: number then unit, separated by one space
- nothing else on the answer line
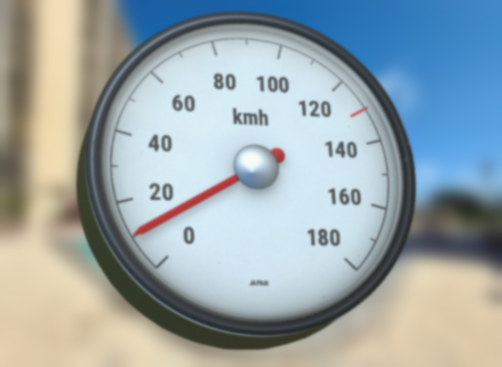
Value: 10 km/h
